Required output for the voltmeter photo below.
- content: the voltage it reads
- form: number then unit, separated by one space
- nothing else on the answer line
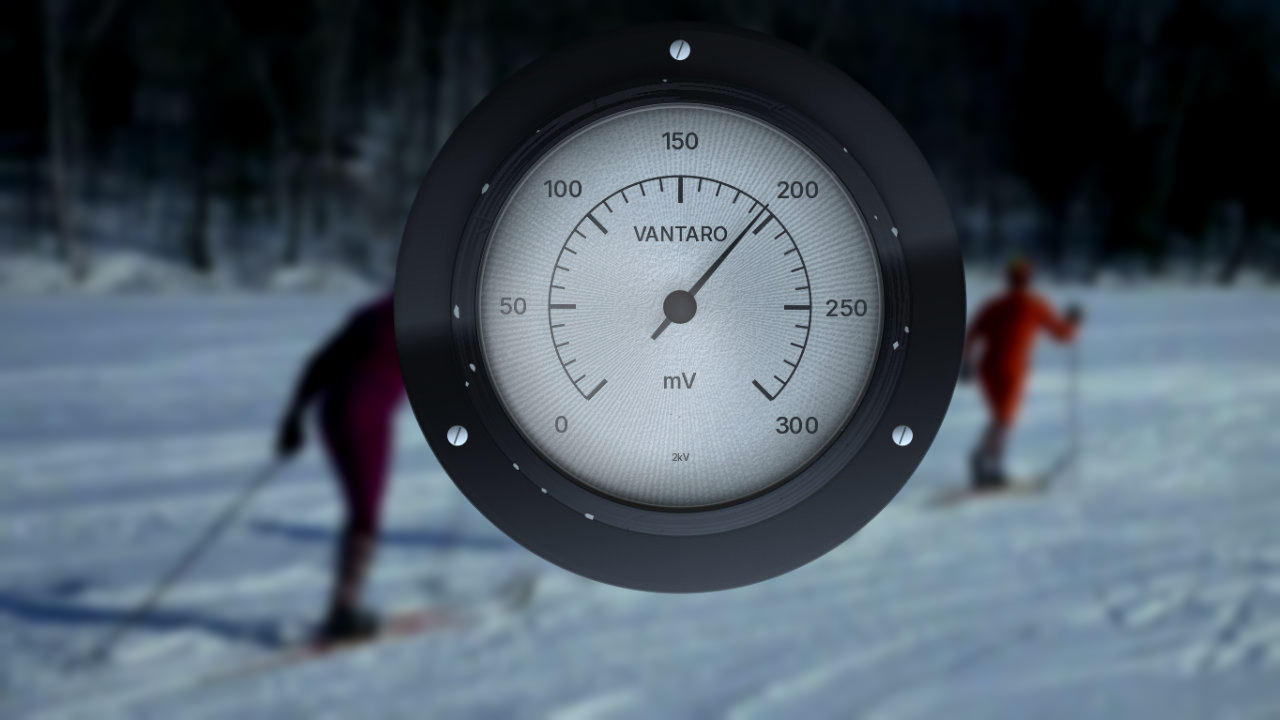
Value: 195 mV
